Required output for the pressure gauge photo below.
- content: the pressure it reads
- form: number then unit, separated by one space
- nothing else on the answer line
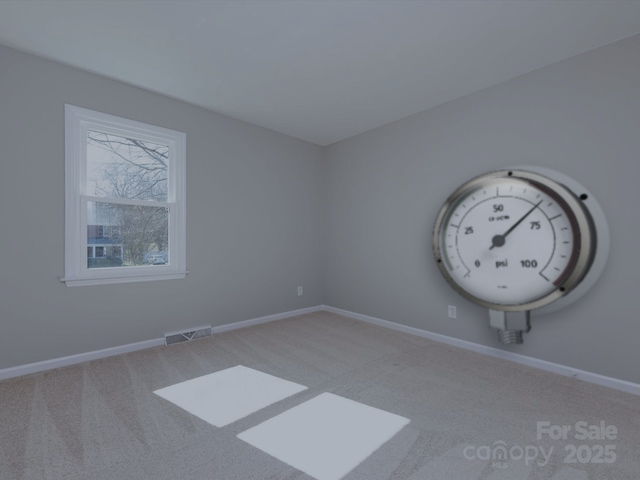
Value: 67.5 psi
